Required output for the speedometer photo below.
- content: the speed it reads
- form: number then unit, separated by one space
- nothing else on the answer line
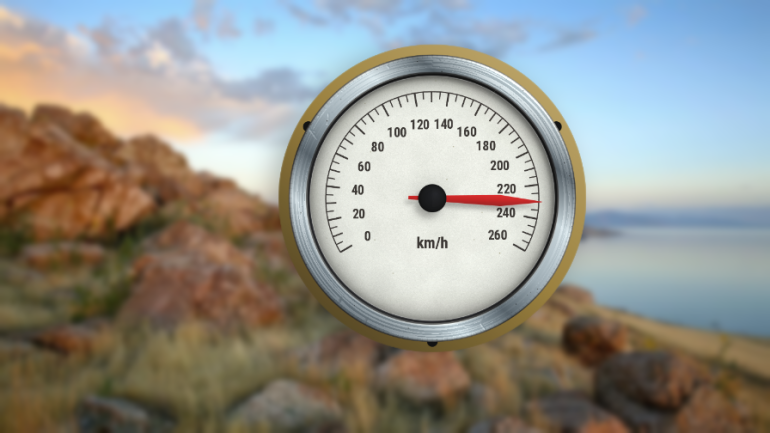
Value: 230 km/h
